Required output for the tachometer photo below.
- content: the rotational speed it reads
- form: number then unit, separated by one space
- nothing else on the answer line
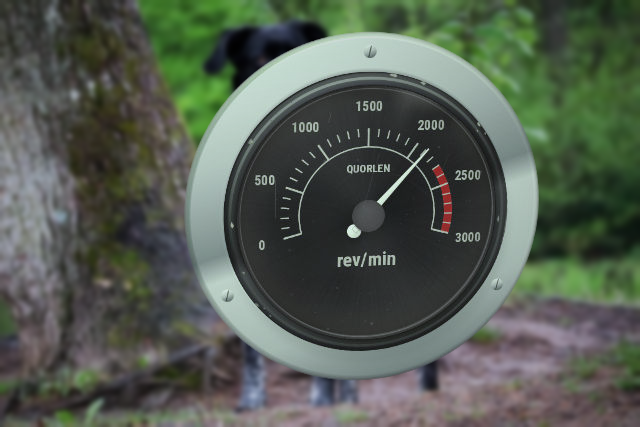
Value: 2100 rpm
